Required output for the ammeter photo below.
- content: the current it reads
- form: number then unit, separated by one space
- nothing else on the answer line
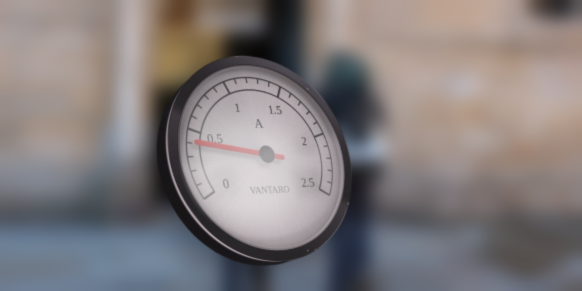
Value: 0.4 A
